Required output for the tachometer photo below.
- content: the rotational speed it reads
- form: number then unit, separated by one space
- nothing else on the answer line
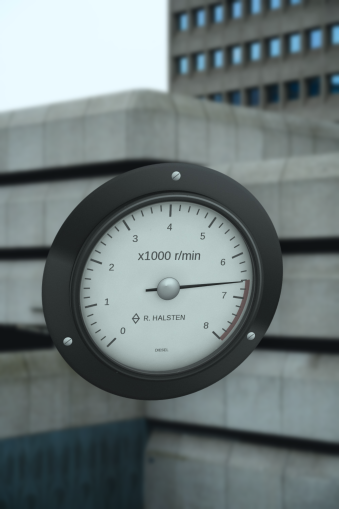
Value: 6600 rpm
